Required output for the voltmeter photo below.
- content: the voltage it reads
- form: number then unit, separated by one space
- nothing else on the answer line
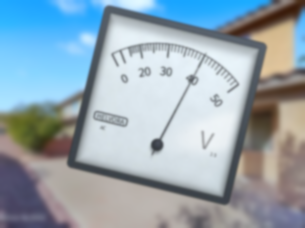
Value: 40 V
